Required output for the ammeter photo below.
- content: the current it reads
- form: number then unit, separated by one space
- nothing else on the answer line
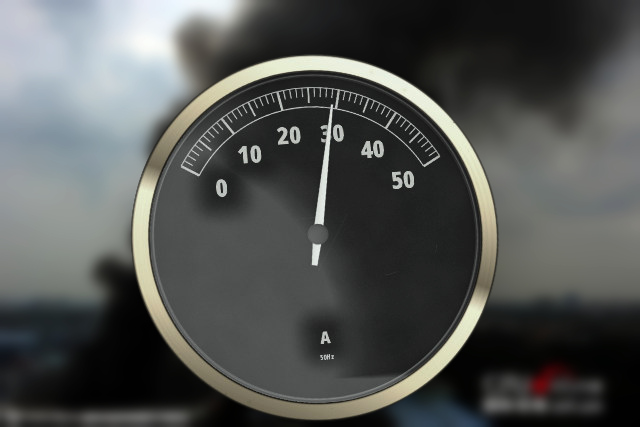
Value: 29 A
